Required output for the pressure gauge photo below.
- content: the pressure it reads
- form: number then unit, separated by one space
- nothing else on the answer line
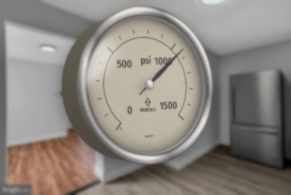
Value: 1050 psi
